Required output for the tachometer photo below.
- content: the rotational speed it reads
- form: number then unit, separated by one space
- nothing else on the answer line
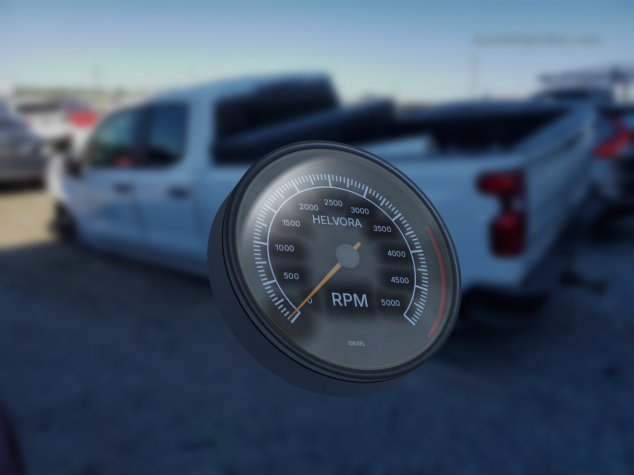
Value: 50 rpm
